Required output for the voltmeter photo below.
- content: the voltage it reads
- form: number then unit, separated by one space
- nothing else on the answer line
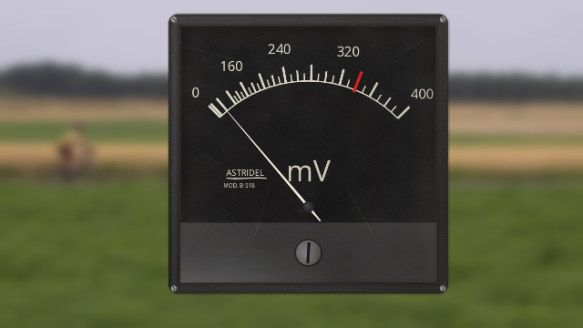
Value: 80 mV
